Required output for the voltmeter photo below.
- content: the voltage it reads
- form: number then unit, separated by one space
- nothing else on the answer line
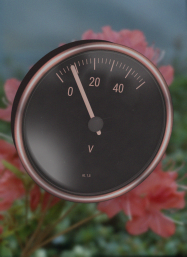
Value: 8 V
